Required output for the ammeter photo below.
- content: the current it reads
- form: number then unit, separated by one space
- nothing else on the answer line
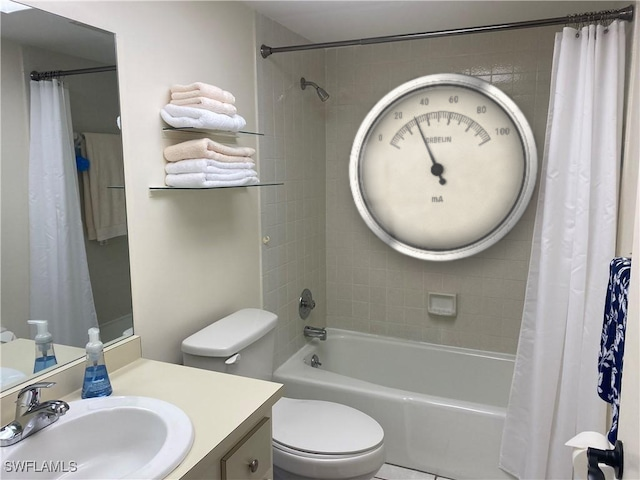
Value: 30 mA
